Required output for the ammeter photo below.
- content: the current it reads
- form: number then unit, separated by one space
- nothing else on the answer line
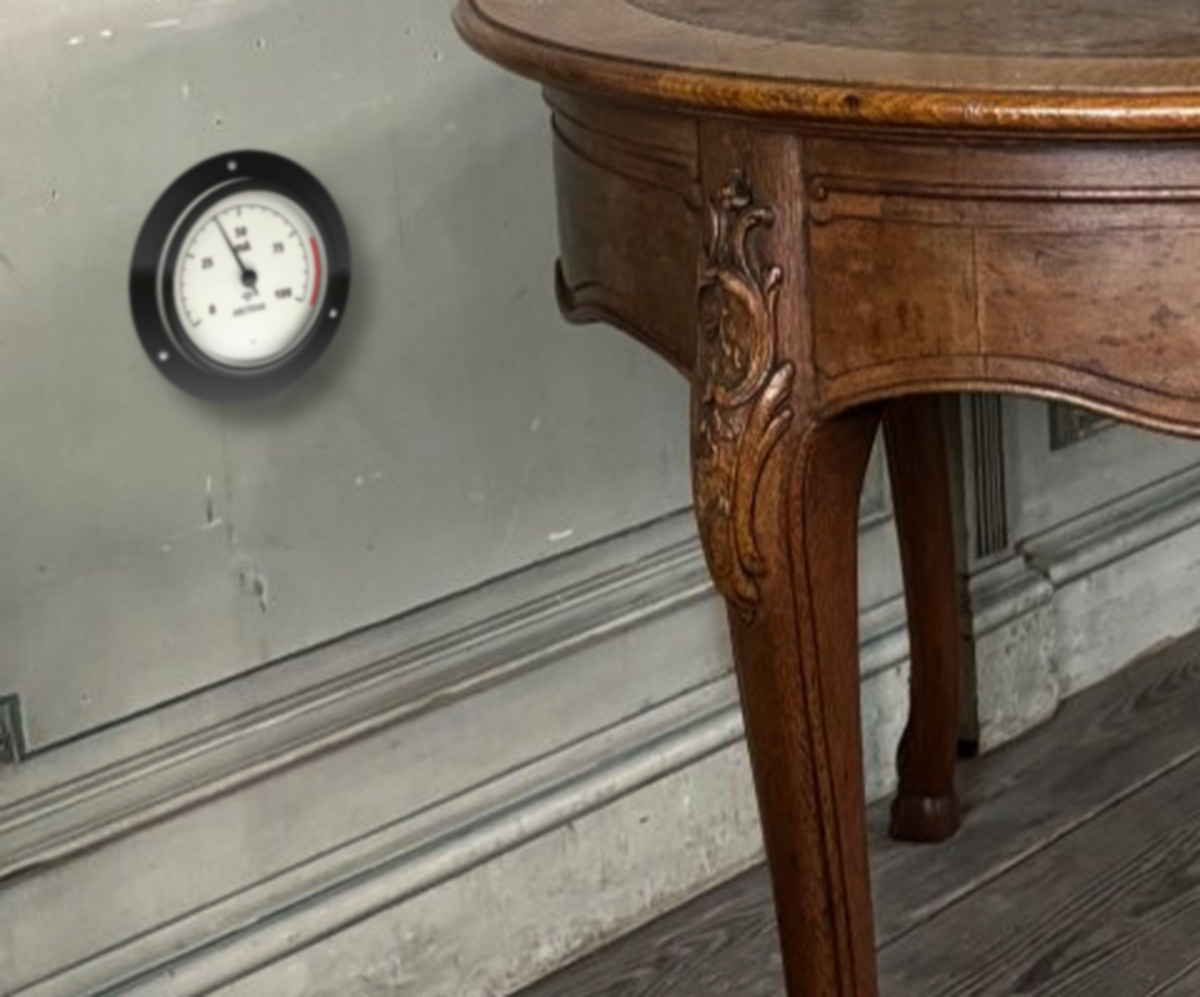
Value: 40 mA
